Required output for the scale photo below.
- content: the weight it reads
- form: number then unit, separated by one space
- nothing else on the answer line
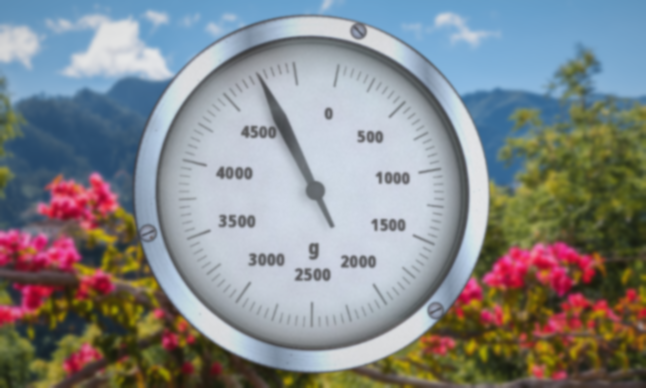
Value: 4750 g
